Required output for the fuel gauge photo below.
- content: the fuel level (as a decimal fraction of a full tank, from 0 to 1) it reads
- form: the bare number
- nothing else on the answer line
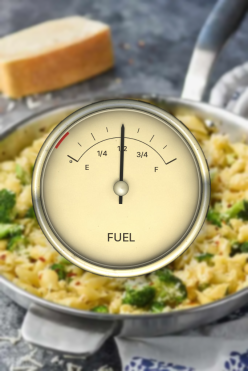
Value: 0.5
